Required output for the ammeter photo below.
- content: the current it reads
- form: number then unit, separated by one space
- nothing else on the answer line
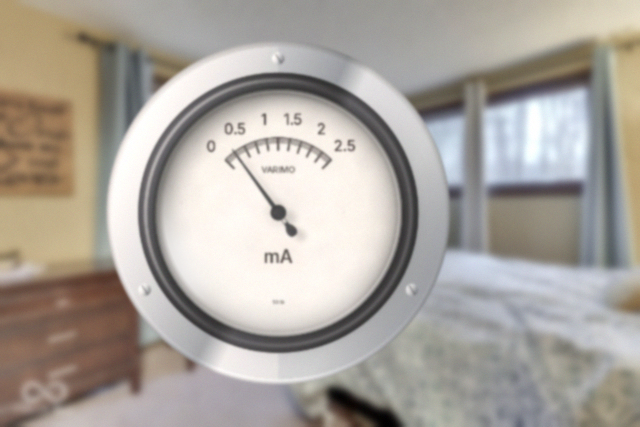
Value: 0.25 mA
